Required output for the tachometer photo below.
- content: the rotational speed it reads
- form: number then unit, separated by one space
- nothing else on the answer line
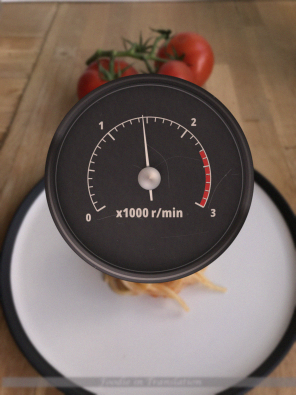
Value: 1450 rpm
